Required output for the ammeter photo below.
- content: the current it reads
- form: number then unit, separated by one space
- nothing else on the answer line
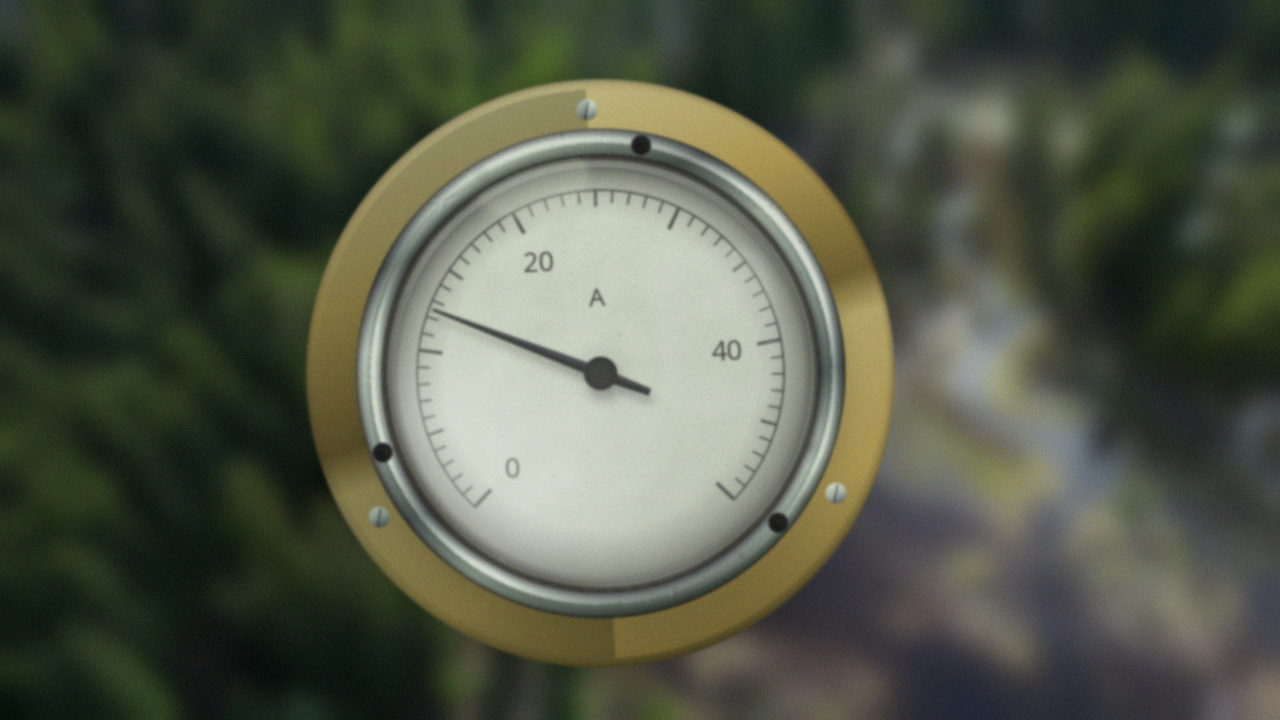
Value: 12.5 A
